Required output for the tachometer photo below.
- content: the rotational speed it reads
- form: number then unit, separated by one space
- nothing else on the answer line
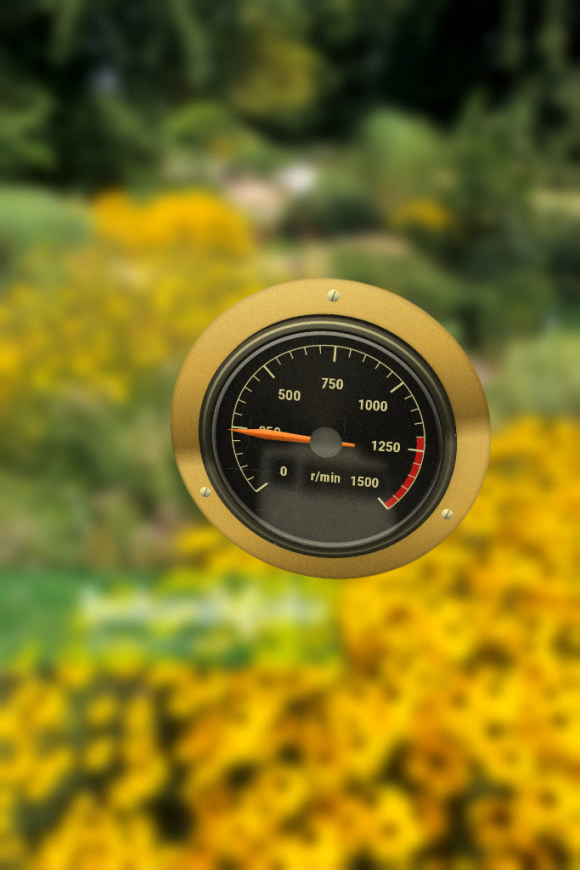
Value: 250 rpm
